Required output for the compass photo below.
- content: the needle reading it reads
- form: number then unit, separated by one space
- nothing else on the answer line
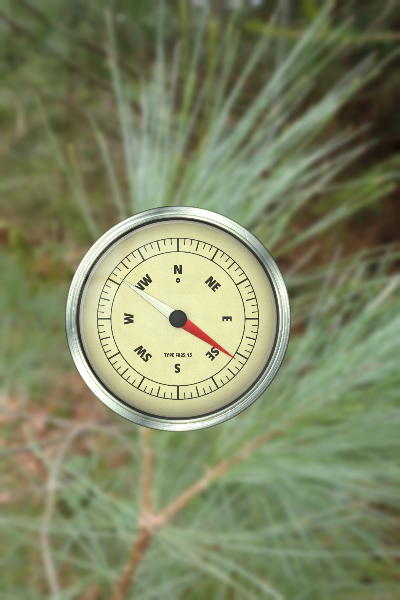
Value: 125 °
